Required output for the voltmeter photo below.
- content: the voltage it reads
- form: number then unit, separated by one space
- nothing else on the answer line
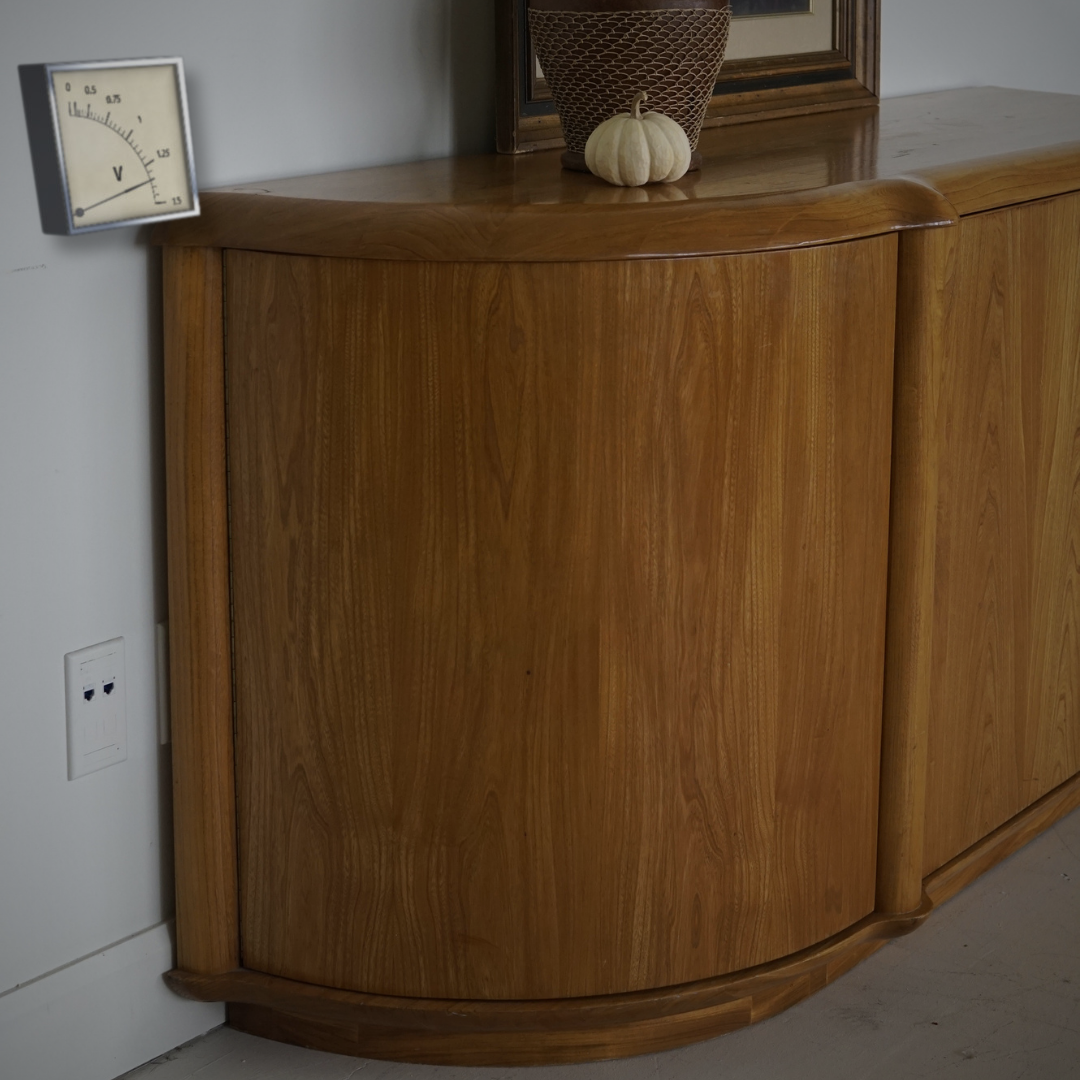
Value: 1.35 V
